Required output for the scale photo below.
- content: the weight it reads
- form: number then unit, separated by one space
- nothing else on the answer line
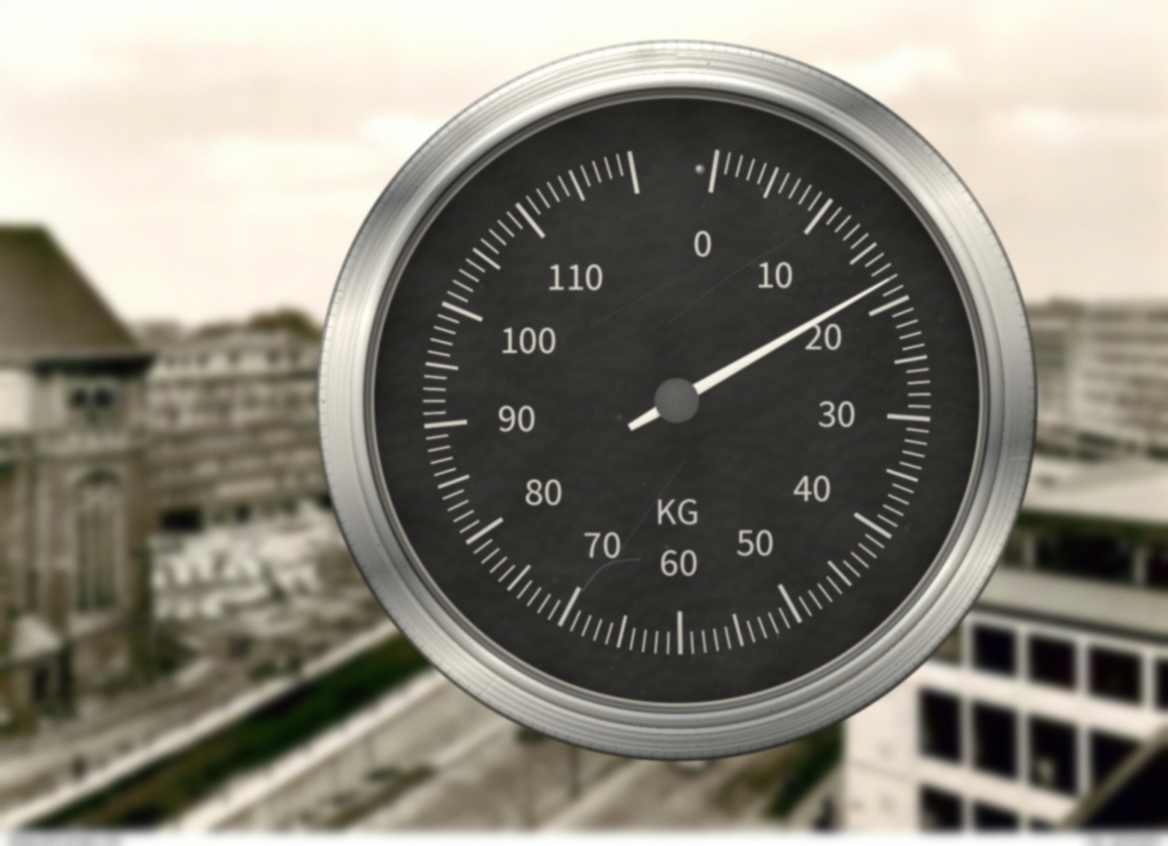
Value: 18 kg
